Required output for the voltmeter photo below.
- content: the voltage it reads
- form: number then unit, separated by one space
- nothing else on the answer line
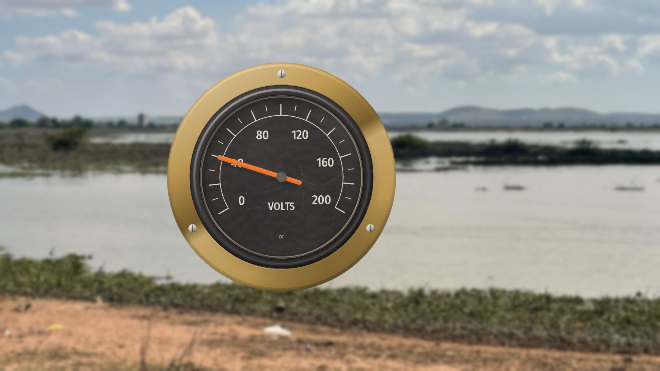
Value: 40 V
